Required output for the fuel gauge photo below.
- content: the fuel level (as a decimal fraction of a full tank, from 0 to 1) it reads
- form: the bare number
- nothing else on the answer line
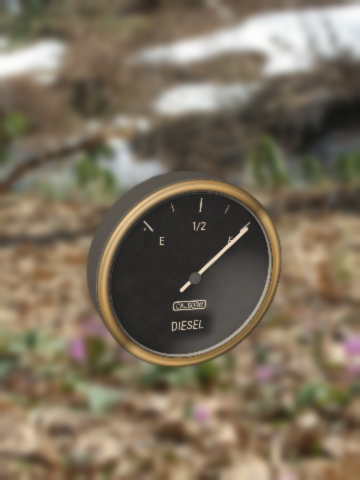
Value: 1
